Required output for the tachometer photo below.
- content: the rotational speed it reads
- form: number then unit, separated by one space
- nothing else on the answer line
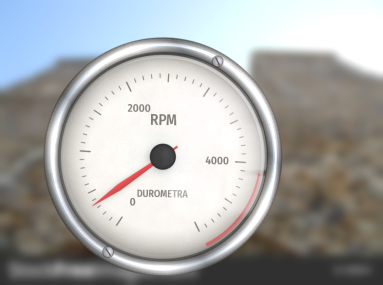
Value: 350 rpm
